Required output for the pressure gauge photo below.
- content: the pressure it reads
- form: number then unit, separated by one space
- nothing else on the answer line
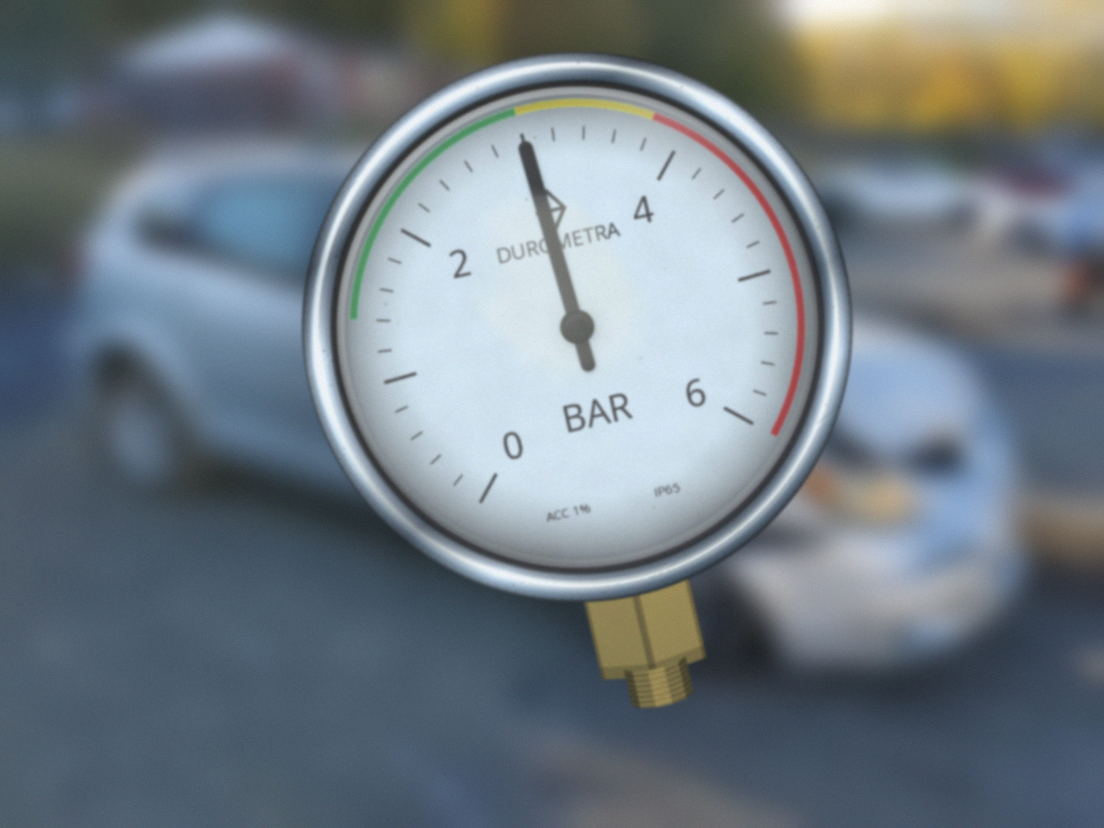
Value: 3 bar
